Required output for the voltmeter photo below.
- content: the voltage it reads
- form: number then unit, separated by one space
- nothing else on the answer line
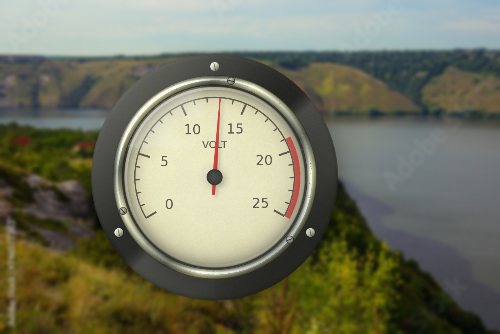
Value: 13 V
